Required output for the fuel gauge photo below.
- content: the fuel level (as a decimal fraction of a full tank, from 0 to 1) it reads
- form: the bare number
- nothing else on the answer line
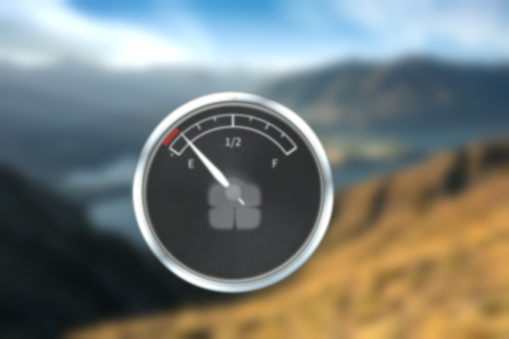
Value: 0.125
